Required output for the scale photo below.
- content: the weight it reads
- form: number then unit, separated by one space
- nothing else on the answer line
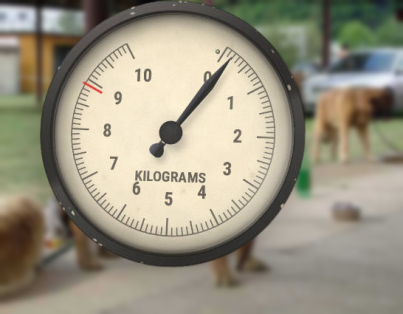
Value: 0.2 kg
